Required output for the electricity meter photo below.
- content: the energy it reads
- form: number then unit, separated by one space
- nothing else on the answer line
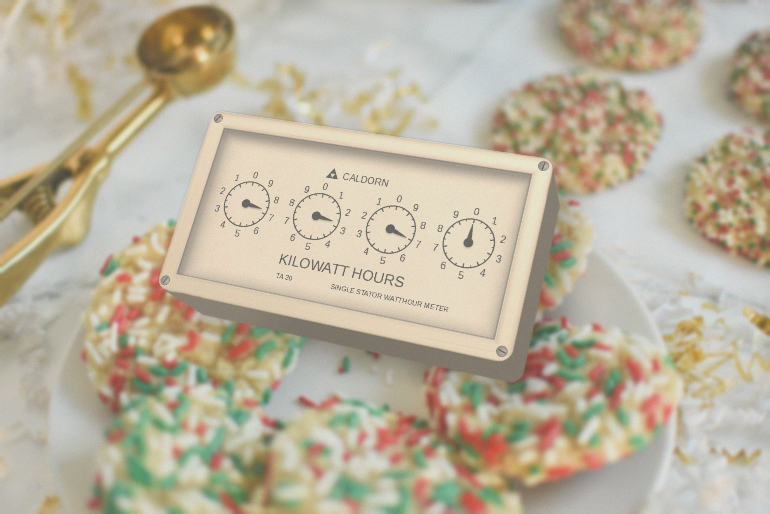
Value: 7270 kWh
